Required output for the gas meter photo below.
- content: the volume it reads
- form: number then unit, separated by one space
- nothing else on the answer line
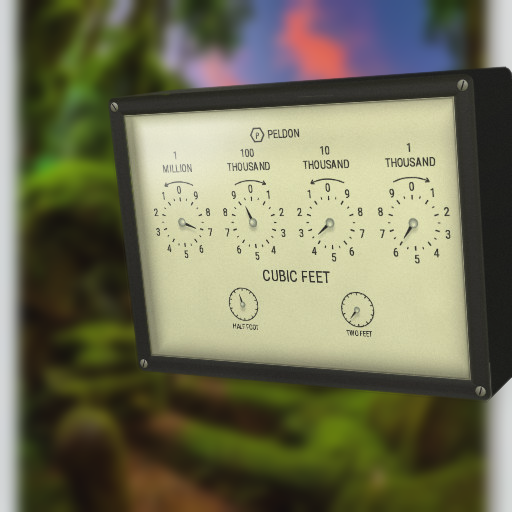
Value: 693600 ft³
